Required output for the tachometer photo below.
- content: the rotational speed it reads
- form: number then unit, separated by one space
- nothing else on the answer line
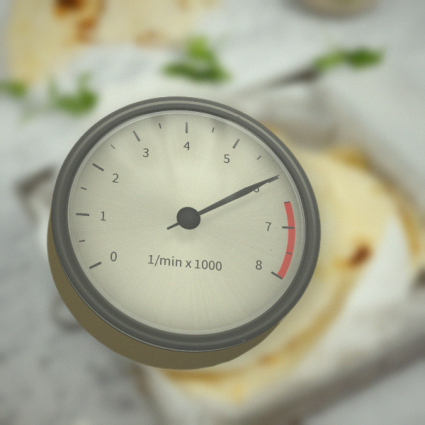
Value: 6000 rpm
